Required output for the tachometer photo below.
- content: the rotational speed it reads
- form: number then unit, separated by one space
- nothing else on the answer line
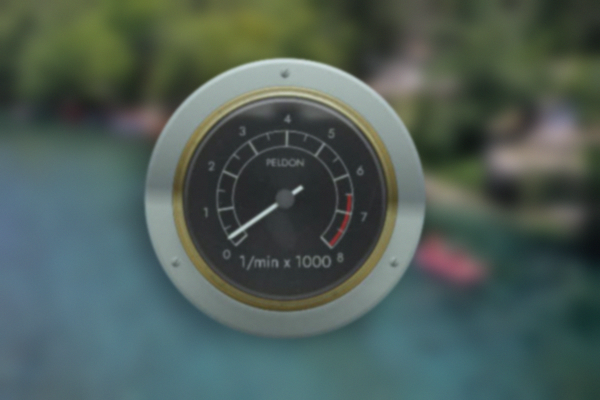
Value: 250 rpm
